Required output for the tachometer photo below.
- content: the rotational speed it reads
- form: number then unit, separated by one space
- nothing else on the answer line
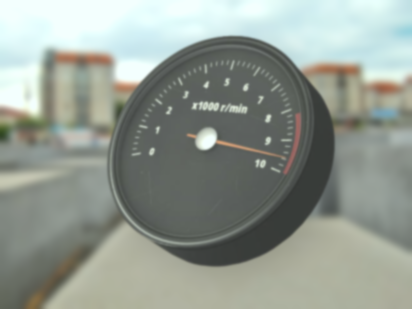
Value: 9600 rpm
